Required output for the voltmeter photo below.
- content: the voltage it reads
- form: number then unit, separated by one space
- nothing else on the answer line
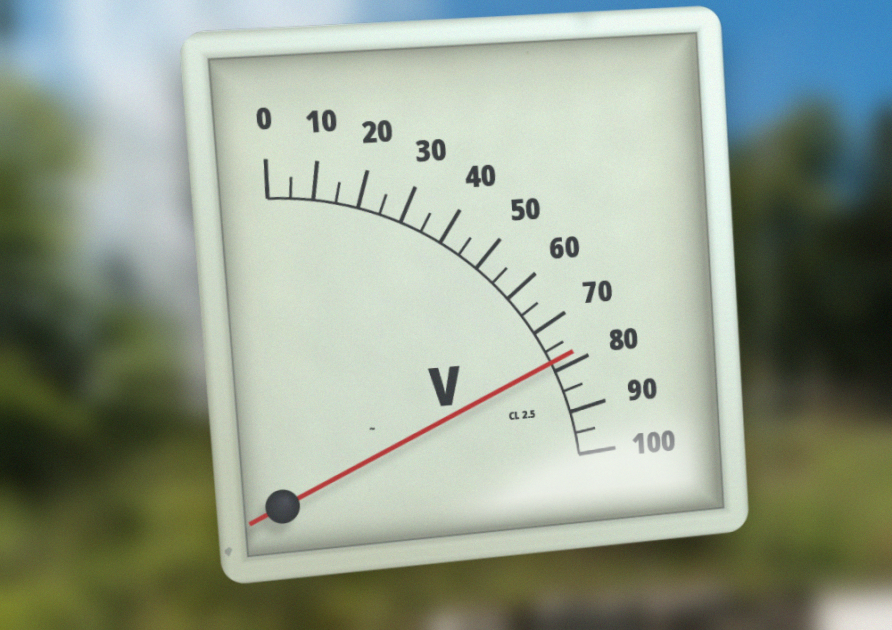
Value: 77.5 V
